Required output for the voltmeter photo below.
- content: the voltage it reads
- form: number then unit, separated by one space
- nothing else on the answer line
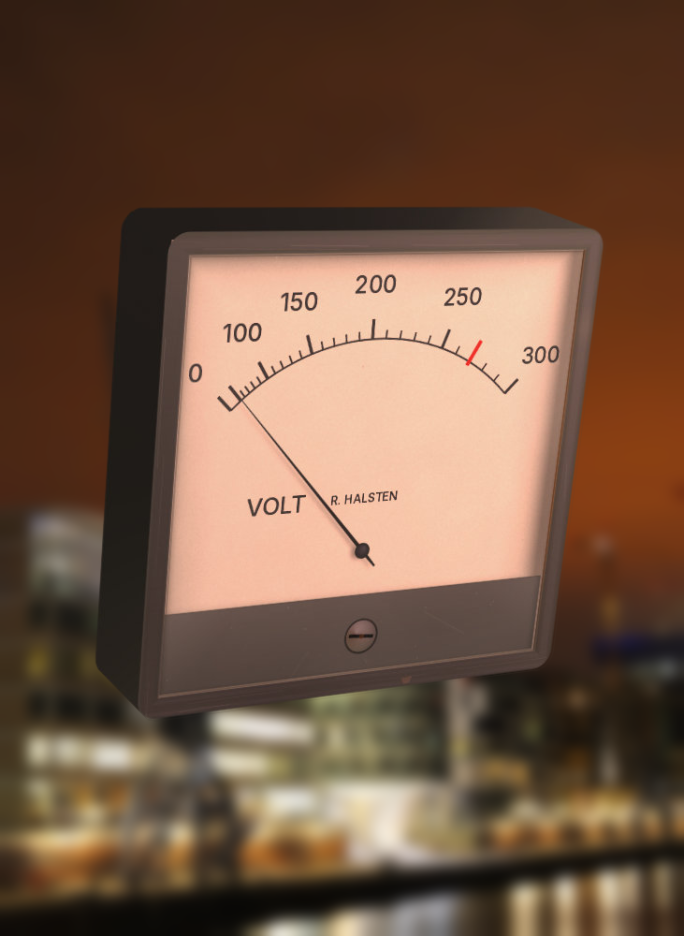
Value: 50 V
